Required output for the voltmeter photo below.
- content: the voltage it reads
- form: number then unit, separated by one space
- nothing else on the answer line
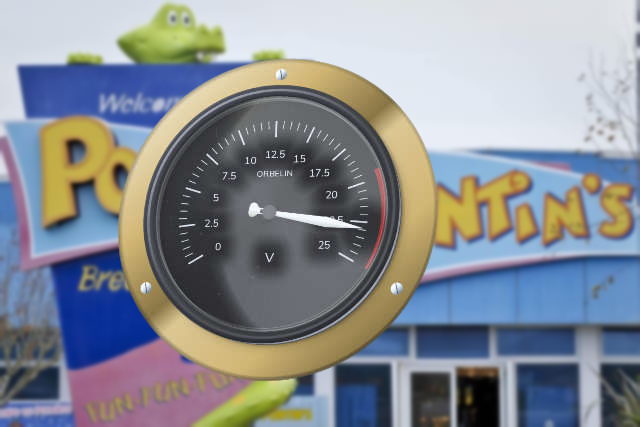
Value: 23 V
